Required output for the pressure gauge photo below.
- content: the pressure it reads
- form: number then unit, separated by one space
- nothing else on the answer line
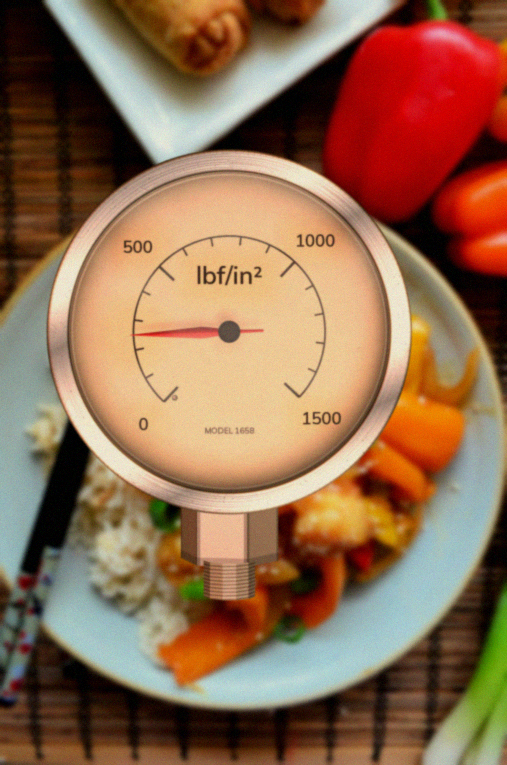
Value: 250 psi
